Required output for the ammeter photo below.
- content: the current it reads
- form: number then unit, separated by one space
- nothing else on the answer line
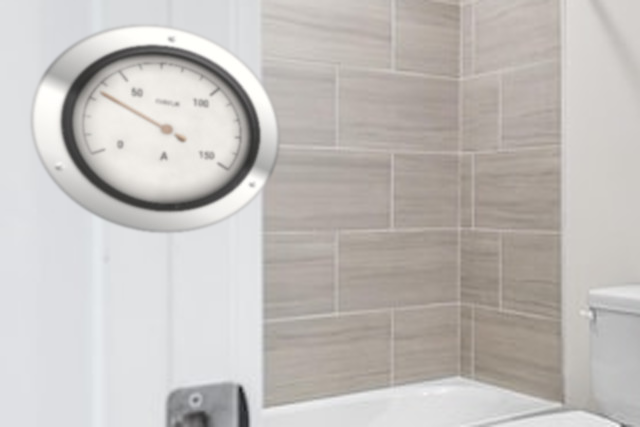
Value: 35 A
